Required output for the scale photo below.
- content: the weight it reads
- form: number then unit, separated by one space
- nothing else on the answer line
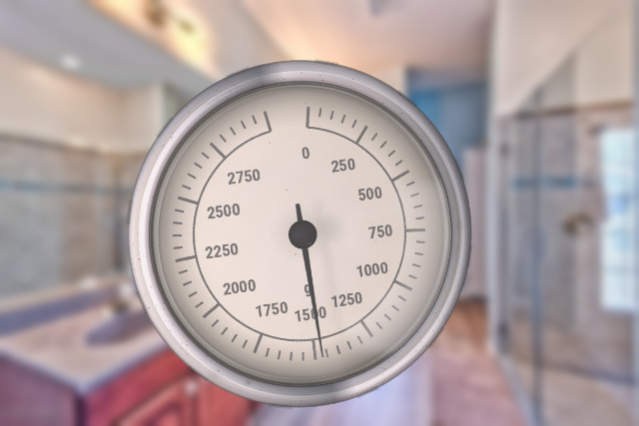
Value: 1475 g
